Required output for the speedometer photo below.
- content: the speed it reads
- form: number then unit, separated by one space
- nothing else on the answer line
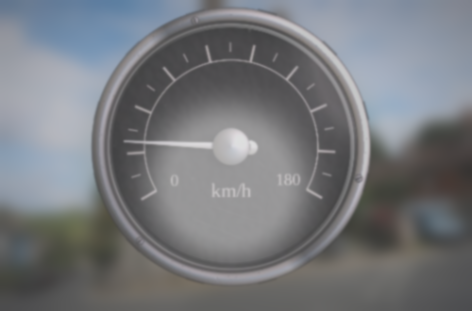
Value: 25 km/h
